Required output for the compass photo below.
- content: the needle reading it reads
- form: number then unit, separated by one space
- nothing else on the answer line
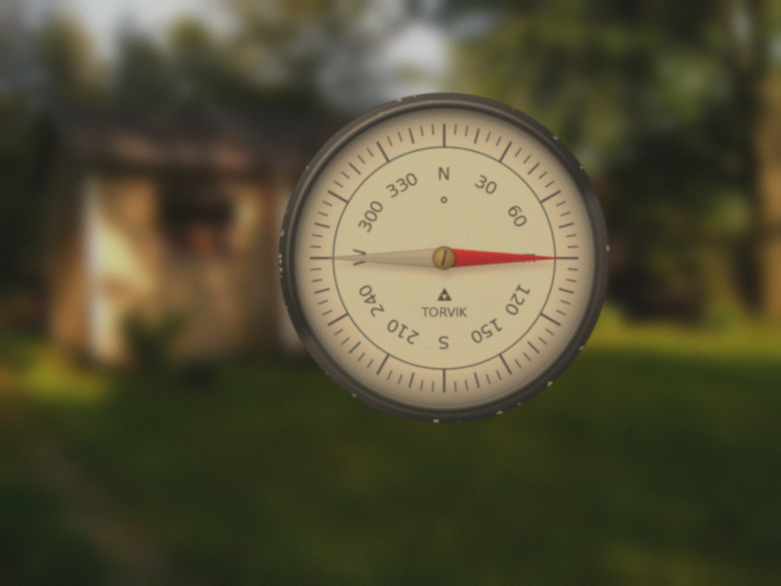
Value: 90 °
